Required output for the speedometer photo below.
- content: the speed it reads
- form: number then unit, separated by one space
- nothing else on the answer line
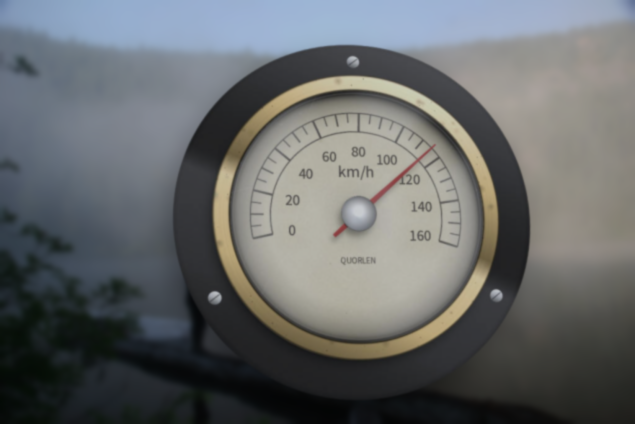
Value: 115 km/h
